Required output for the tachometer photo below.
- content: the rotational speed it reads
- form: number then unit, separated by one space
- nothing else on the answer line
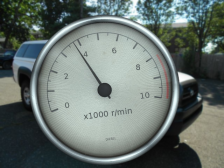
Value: 3750 rpm
